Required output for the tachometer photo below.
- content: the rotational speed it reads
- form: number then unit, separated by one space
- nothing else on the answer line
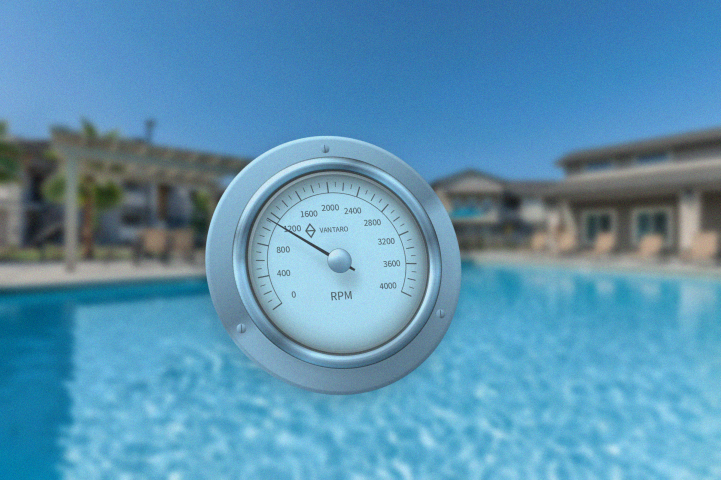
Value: 1100 rpm
